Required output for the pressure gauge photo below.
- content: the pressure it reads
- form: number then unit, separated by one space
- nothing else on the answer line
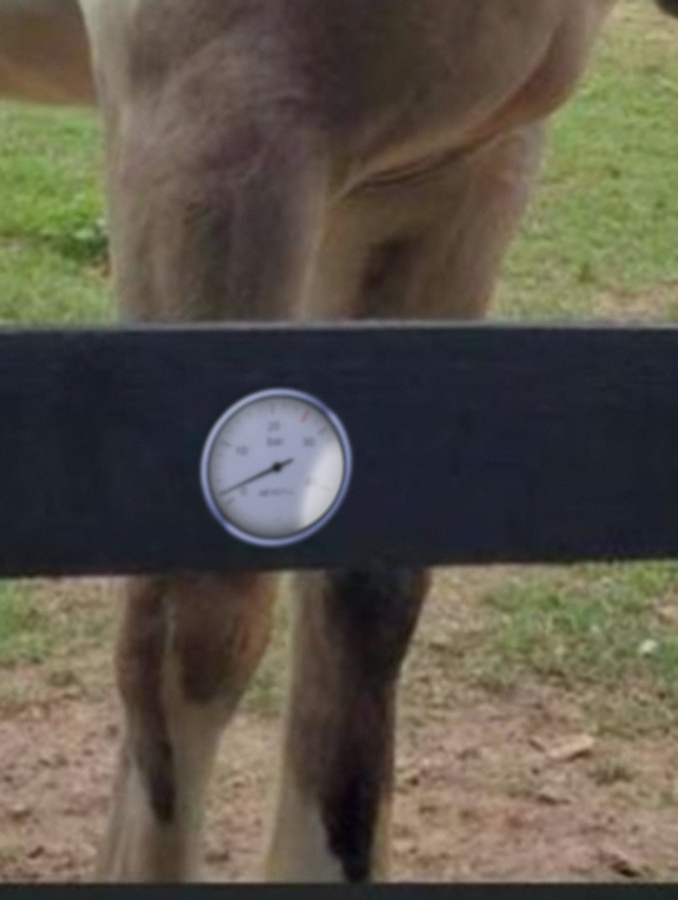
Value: 2 bar
